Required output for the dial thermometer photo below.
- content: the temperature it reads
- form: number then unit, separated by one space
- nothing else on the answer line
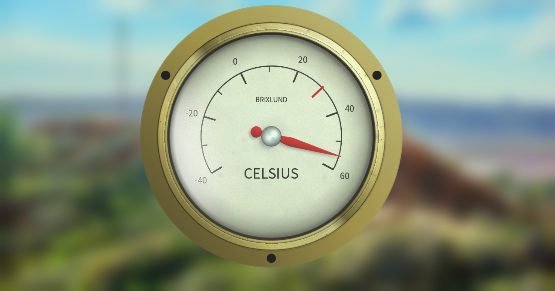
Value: 55 °C
